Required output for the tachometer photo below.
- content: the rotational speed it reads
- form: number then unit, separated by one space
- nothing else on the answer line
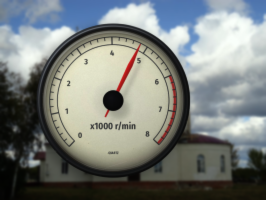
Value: 4800 rpm
